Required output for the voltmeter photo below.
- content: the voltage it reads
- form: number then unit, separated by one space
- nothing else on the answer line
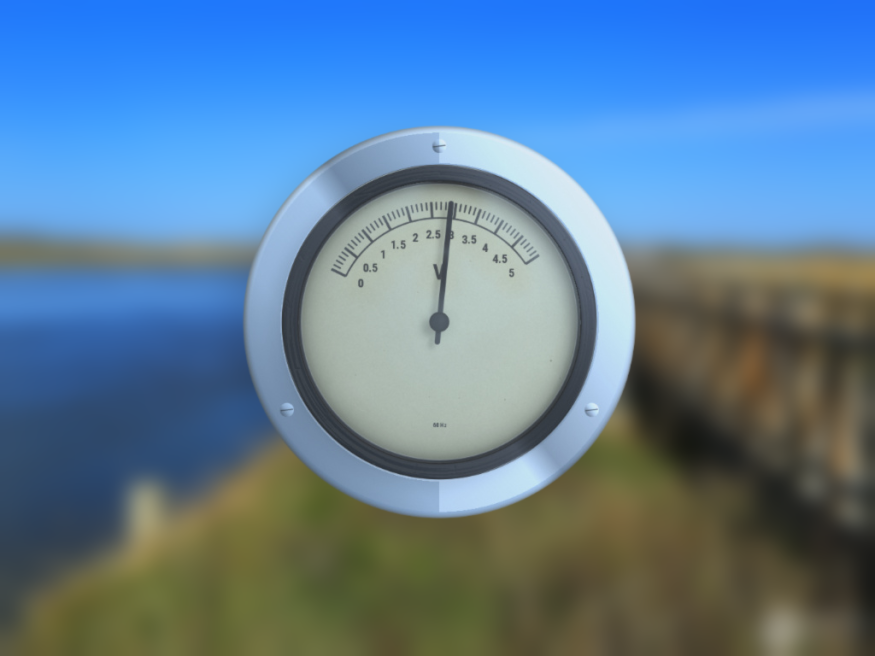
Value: 2.9 V
